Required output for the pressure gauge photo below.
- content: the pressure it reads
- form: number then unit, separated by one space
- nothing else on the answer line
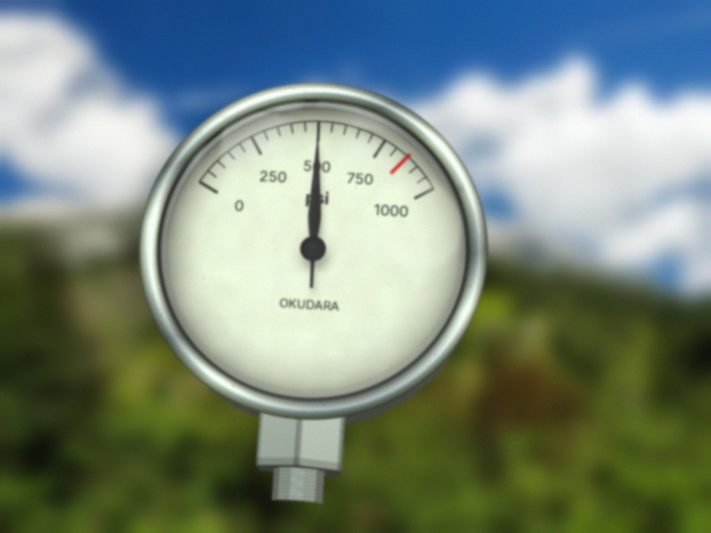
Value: 500 psi
